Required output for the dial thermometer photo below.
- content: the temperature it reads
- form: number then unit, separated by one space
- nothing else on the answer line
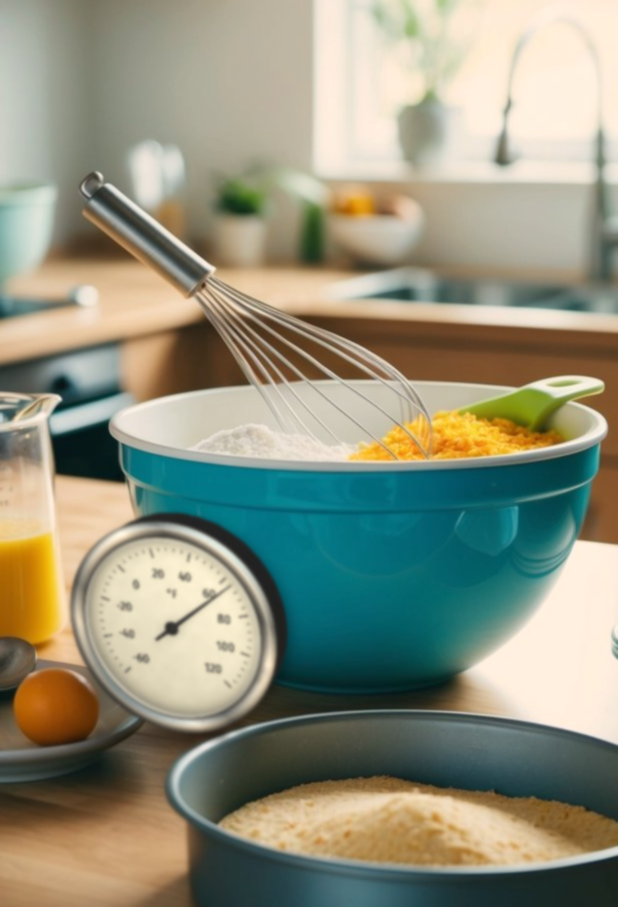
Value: 64 °F
